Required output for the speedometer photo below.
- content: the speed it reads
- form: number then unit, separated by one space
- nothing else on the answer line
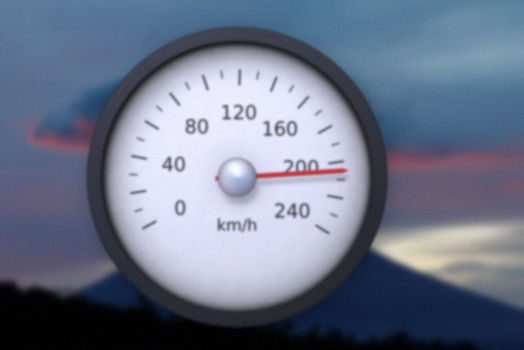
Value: 205 km/h
